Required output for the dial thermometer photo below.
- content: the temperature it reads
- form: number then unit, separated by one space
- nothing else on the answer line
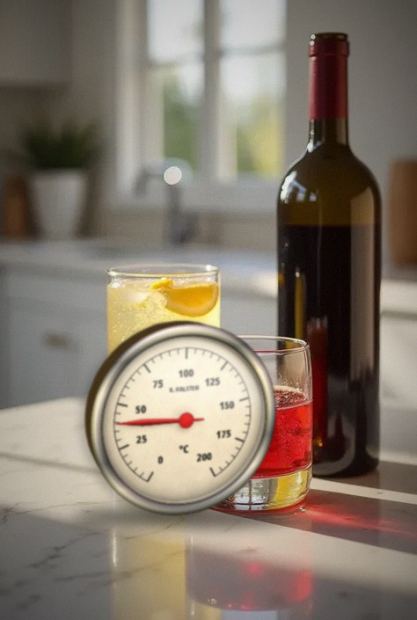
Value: 40 °C
